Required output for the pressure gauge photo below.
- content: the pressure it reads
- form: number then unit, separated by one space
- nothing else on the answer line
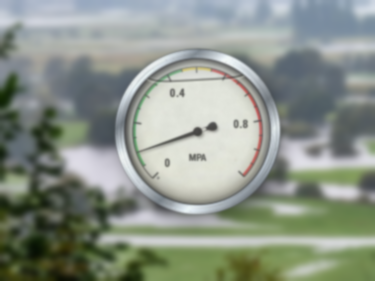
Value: 0.1 MPa
